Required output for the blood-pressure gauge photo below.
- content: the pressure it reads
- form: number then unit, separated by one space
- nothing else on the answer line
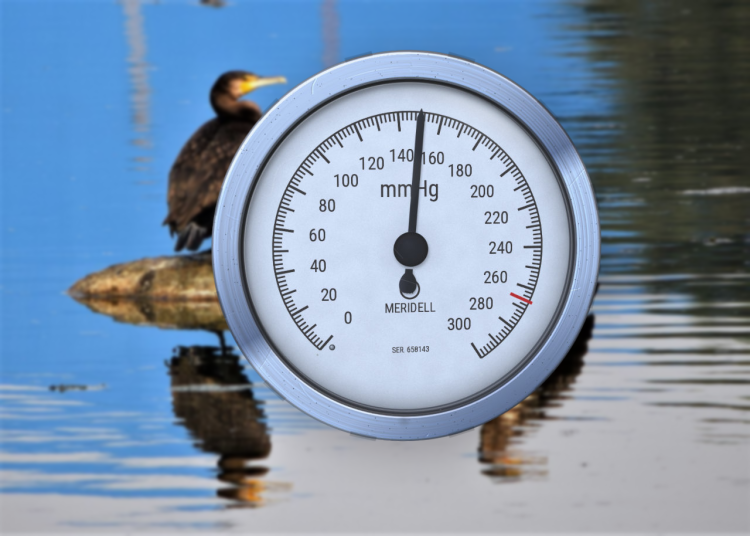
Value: 150 mmHg
